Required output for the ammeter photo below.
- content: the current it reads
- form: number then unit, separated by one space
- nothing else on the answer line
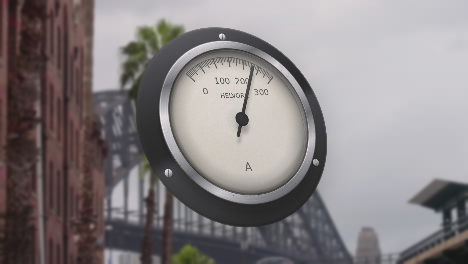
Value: 225 A
